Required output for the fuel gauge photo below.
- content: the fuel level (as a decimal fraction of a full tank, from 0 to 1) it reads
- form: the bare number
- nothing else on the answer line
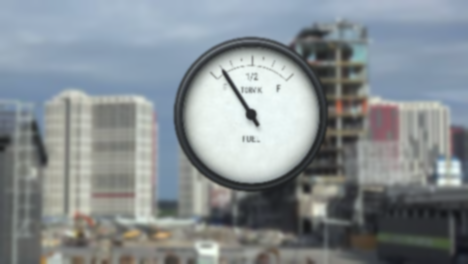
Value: 0.125
